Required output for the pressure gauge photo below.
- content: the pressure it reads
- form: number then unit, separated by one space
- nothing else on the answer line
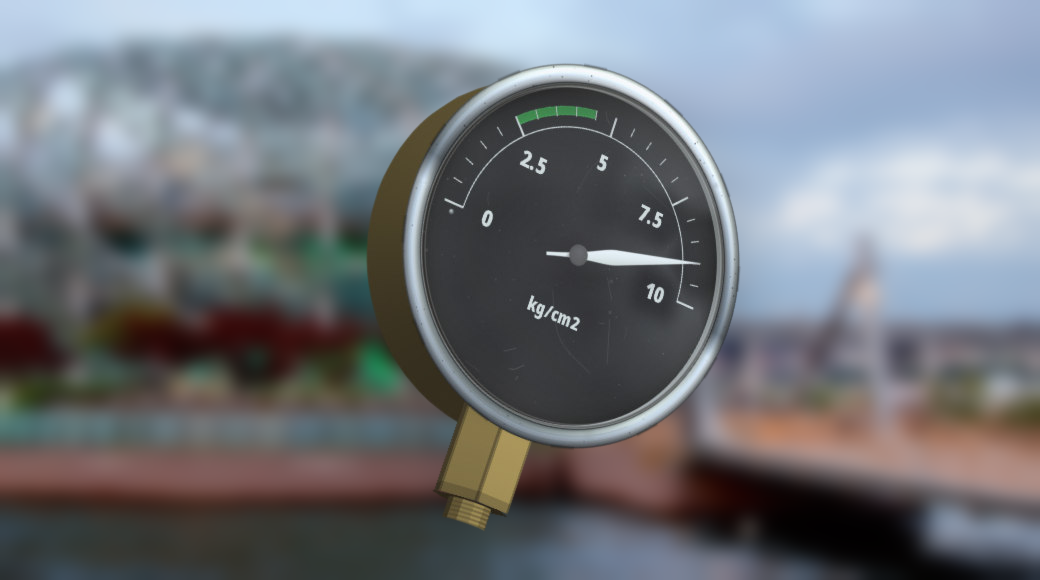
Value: 9 kg/cm²
